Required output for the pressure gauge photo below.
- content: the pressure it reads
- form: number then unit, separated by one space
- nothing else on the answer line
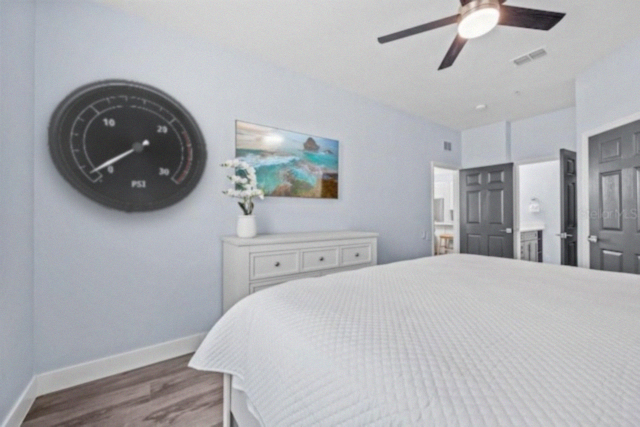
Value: 1 psi
